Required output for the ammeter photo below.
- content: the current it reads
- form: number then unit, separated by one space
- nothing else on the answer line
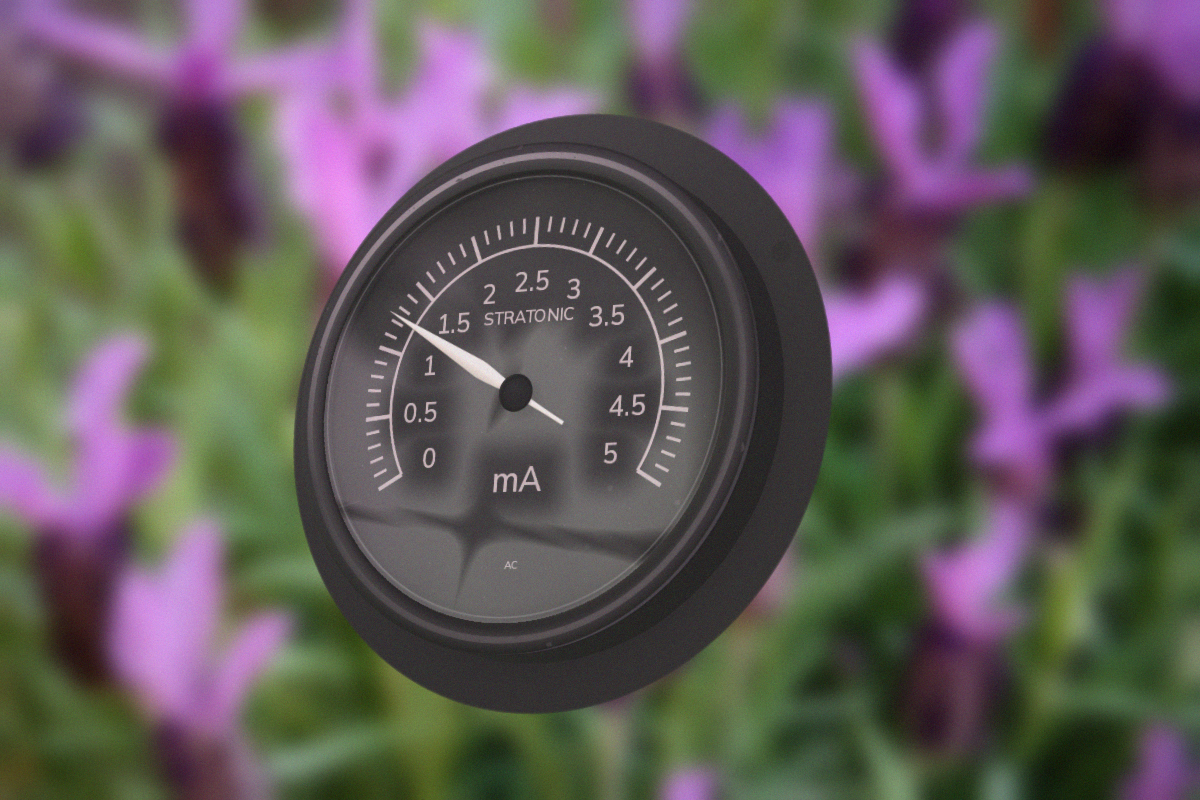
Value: 1.25 mA
